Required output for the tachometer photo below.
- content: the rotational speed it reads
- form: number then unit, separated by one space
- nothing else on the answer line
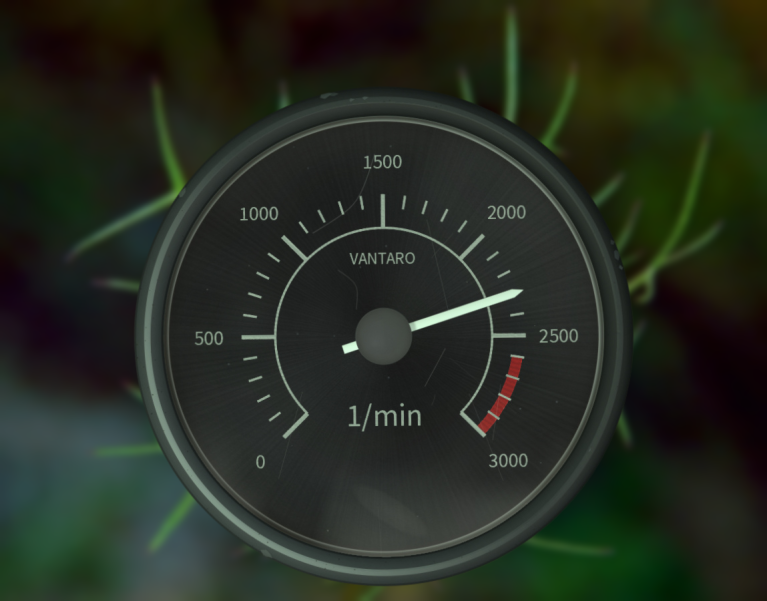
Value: 2300 rpm
